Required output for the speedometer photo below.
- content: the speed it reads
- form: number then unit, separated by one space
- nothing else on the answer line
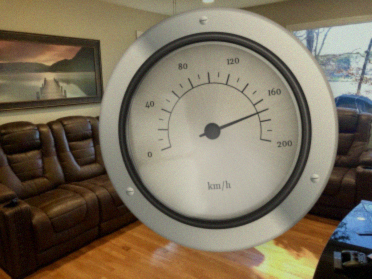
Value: 170 km/h
